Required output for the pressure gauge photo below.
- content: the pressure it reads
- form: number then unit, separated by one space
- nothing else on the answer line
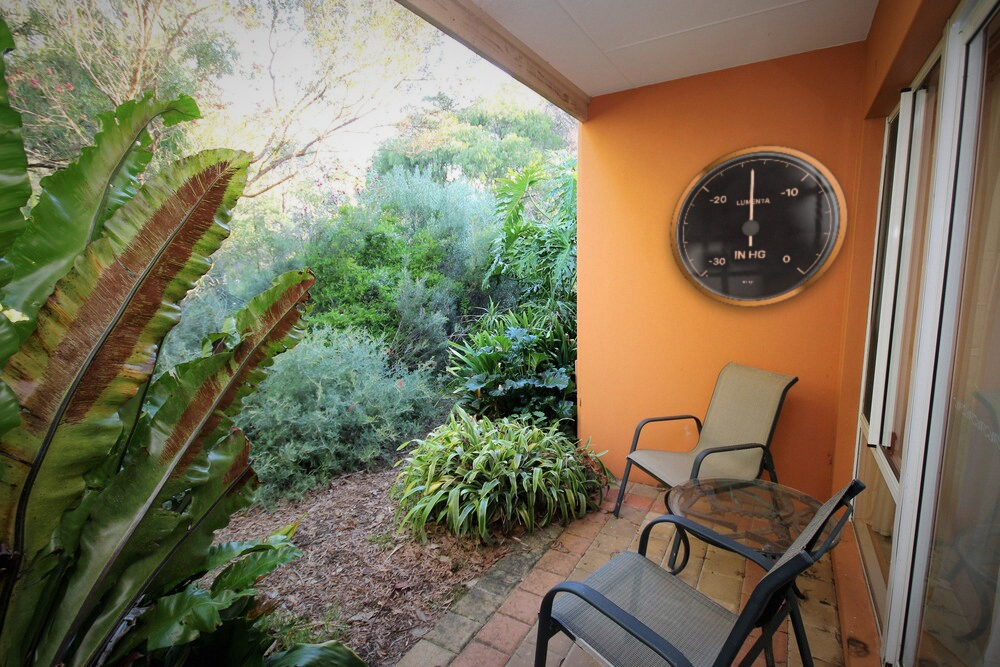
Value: -15 inHg
